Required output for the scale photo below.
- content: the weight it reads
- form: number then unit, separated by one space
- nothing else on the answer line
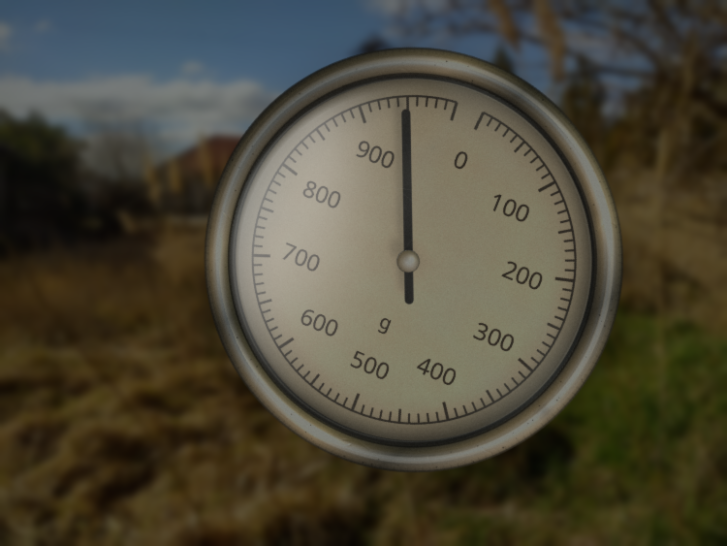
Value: 950 g
